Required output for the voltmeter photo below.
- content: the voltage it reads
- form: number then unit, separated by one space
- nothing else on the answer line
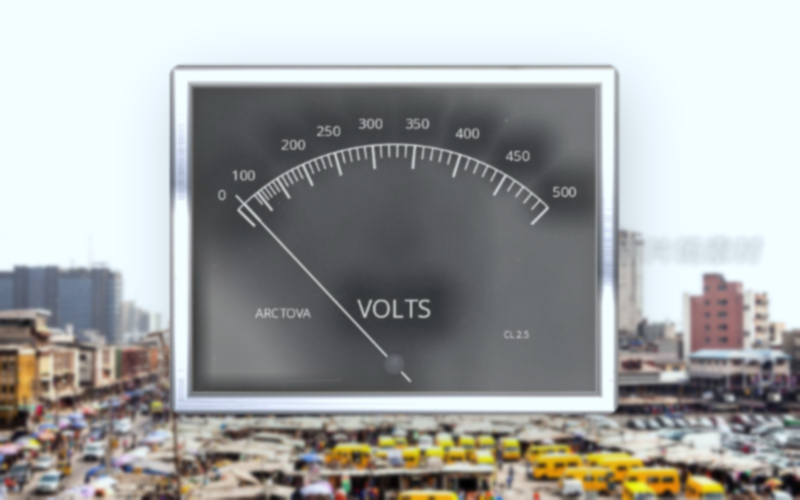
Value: 50 V
